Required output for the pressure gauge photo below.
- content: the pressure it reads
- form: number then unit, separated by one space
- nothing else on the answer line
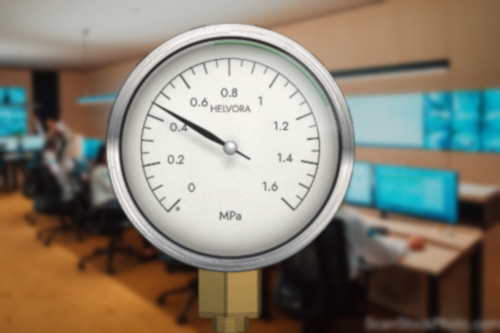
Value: 0.45 MPa
